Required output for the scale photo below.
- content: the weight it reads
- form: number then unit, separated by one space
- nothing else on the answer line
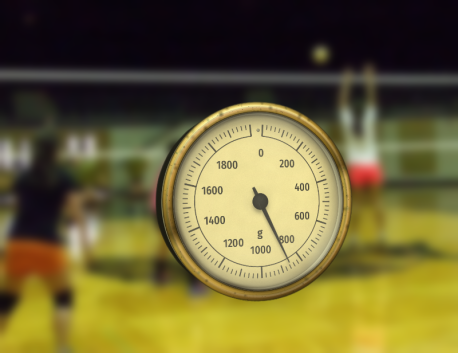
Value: 860 g
